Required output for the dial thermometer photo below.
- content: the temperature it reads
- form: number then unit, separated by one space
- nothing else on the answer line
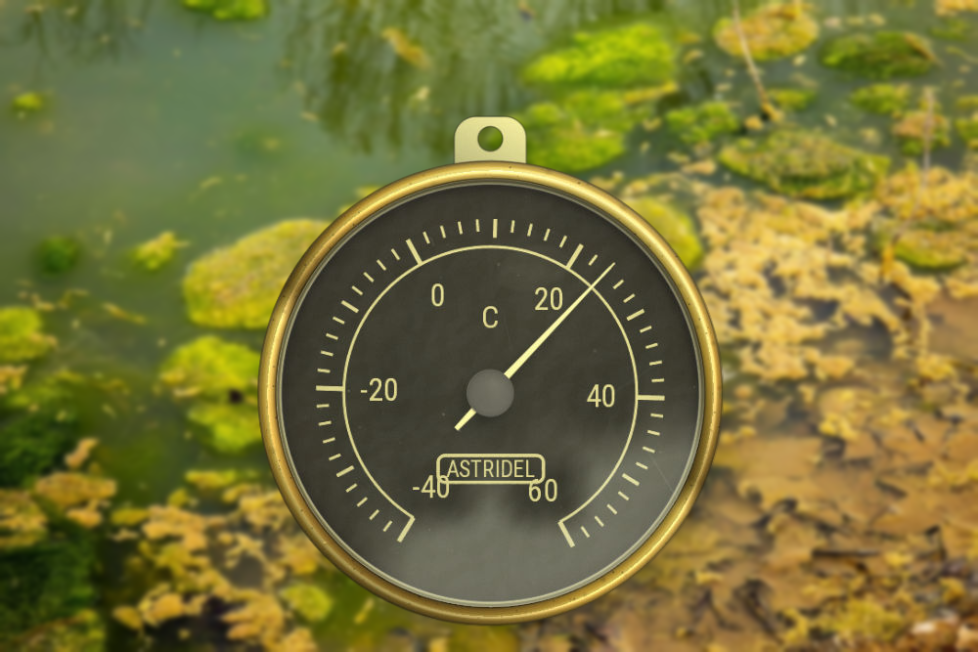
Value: 24 °C
